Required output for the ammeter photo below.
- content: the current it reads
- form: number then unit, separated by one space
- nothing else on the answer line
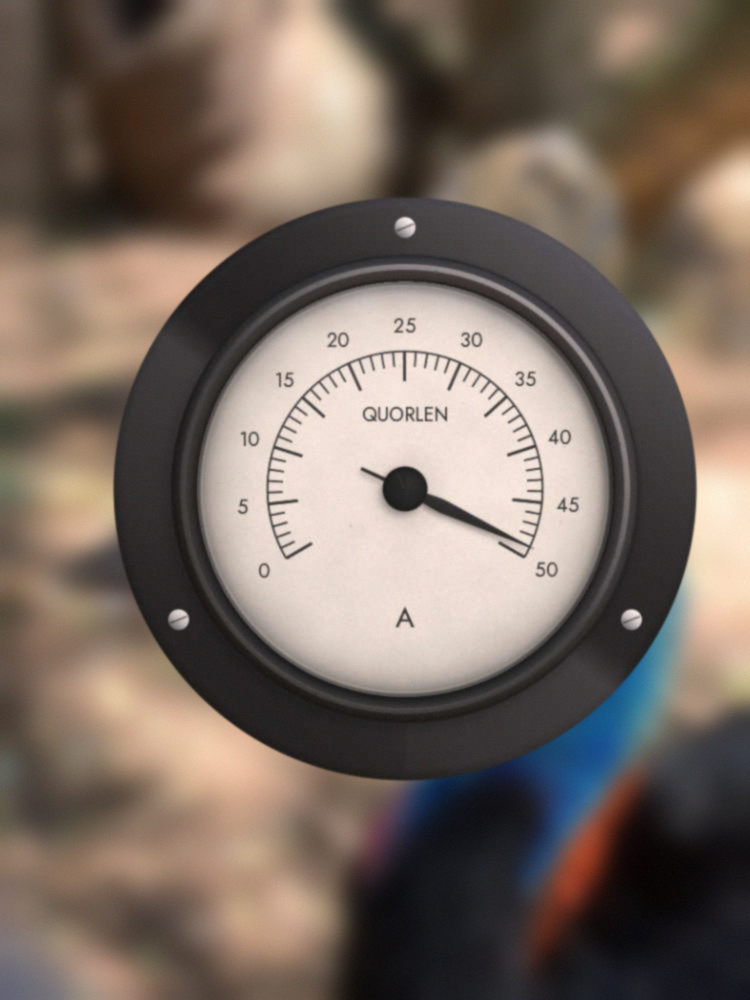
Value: 49 A
